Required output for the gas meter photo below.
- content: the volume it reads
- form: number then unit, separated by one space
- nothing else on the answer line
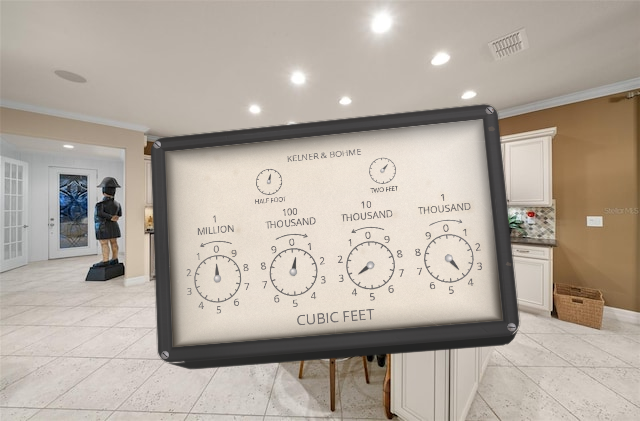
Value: 3400 ft³
